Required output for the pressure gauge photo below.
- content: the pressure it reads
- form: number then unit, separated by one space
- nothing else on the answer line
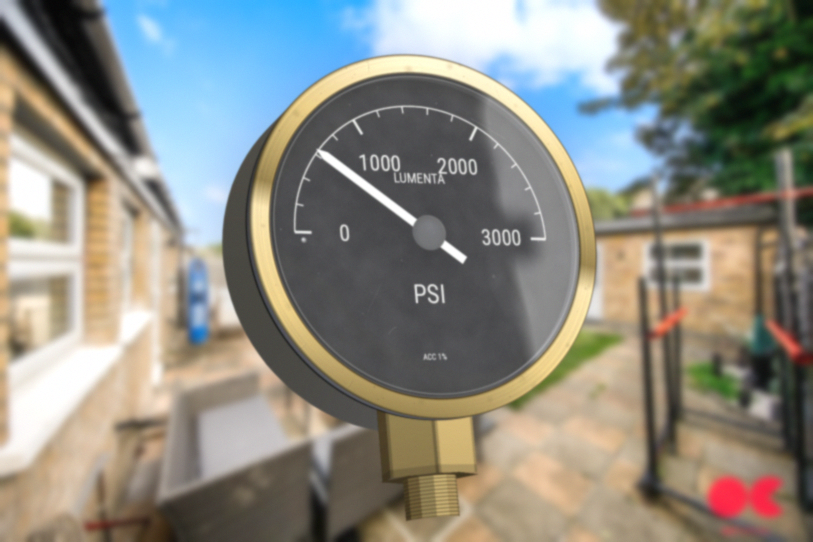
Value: 600 psi
